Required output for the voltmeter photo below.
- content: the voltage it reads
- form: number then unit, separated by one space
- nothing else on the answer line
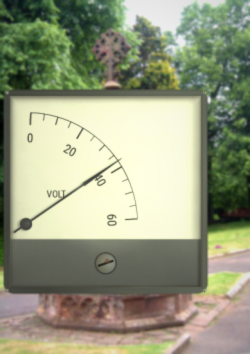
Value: 37.5 V
